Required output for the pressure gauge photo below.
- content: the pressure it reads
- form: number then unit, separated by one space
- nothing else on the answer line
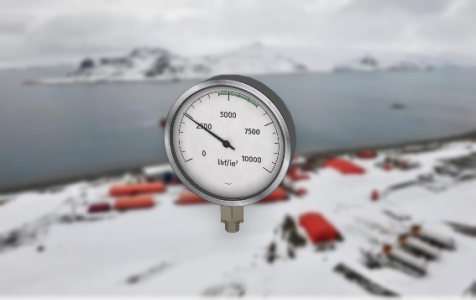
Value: 2500 psi
